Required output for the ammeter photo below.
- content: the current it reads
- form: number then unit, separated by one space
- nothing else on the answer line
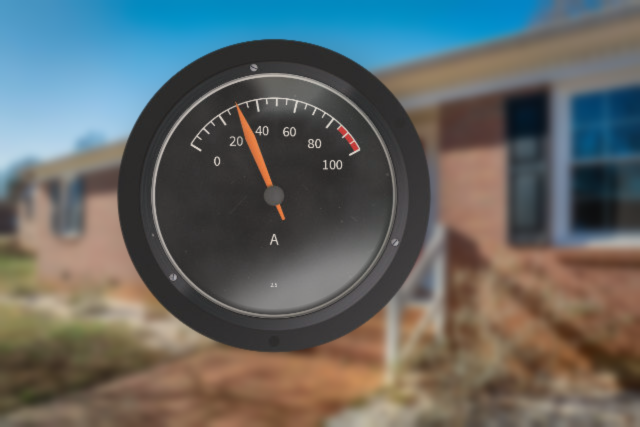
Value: 30 A
